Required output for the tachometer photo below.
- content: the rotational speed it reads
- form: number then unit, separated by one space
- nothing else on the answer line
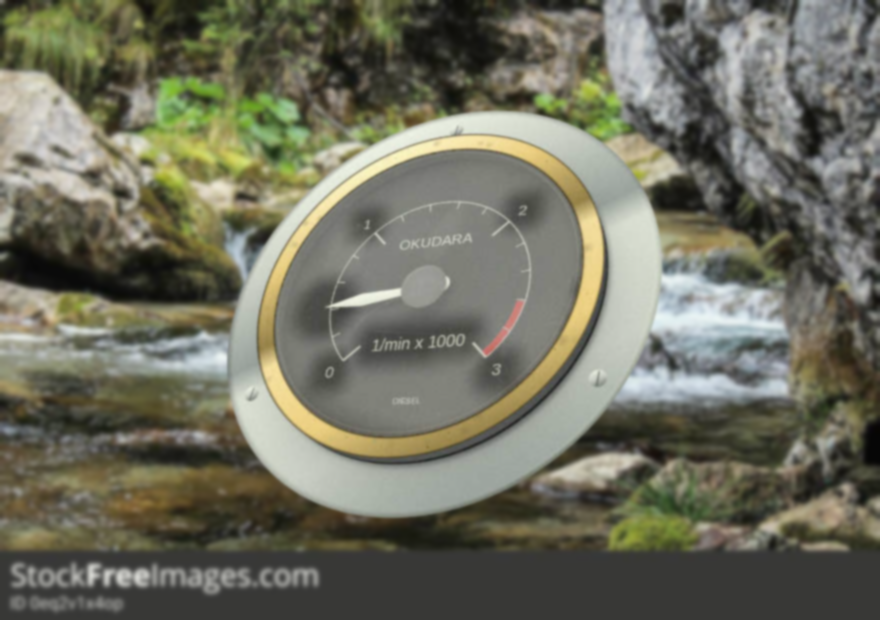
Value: 400 rpm
